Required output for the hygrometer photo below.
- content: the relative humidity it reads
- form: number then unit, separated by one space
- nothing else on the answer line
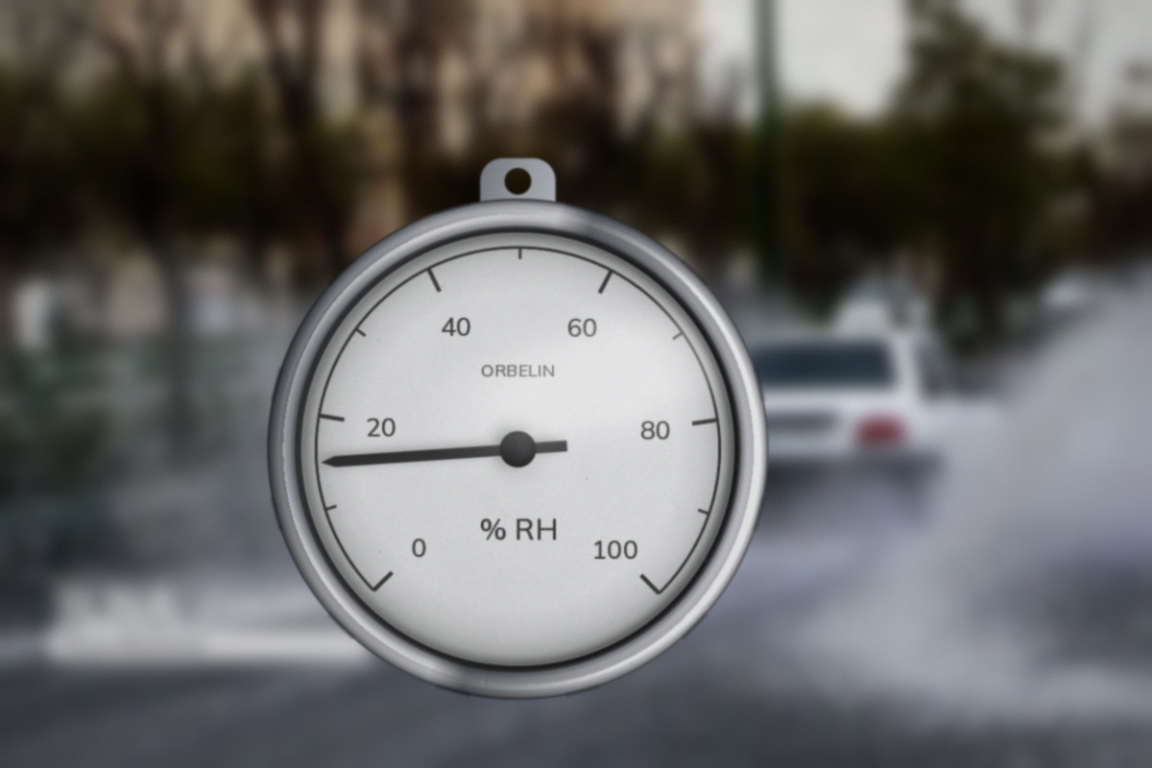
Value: 15 %
